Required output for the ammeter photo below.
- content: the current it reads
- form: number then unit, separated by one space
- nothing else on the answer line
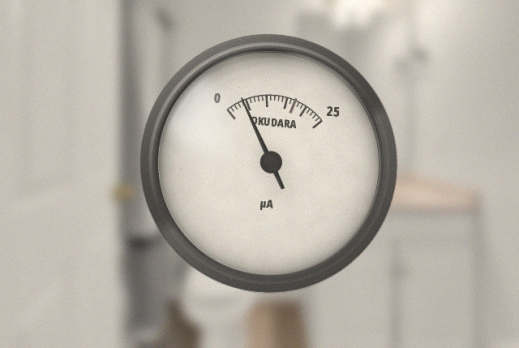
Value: 4 µA
